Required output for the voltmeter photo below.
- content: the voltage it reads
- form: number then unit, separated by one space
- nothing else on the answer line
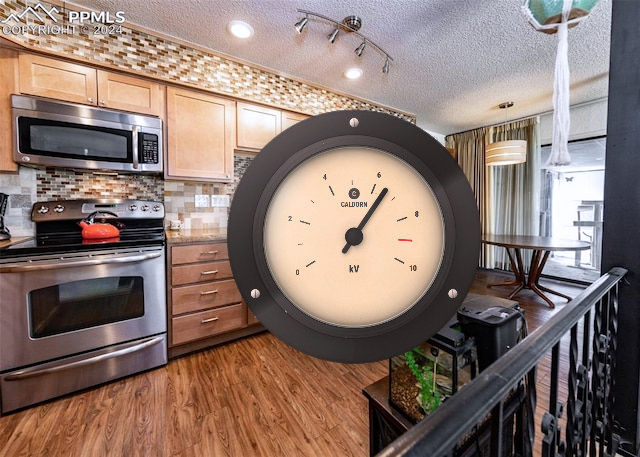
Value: 6.5 kV
